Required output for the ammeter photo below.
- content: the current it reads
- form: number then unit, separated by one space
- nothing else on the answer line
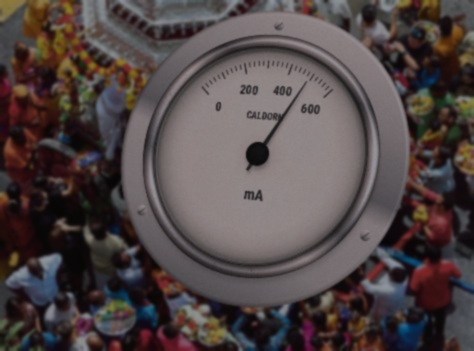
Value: 500 mA
